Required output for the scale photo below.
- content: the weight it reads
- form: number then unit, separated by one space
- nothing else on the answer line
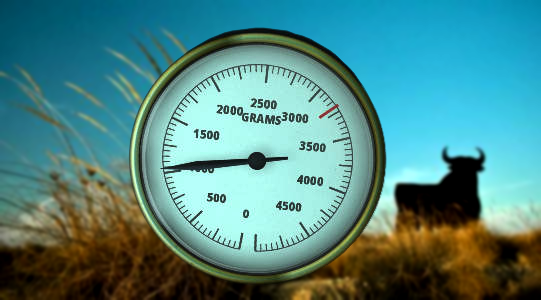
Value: 1050 g
